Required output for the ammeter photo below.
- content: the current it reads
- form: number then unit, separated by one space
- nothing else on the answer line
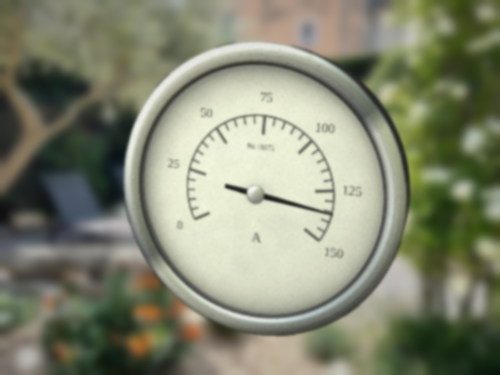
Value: 135 A
